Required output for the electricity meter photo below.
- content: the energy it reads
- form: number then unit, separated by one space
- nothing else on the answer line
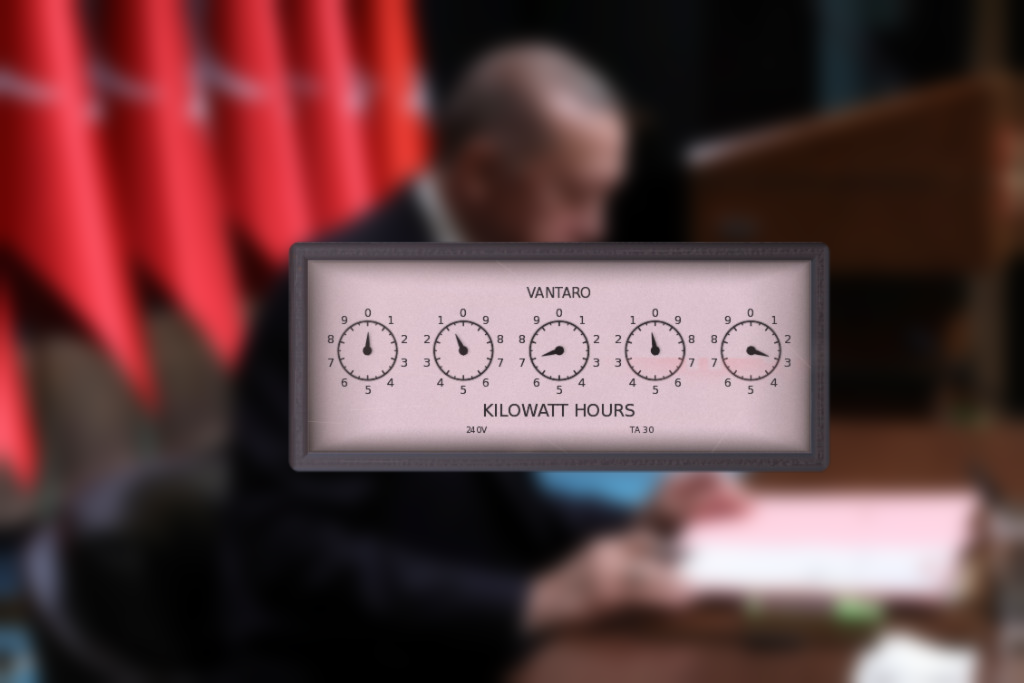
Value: 703 kWh
